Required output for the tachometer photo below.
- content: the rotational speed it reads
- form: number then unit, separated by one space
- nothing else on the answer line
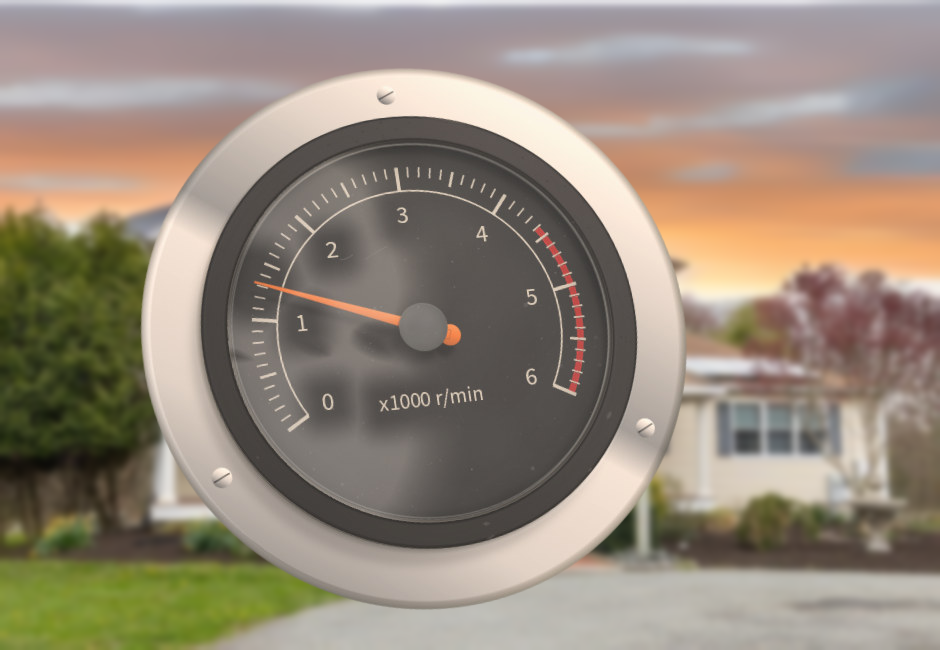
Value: 1300 rpm
